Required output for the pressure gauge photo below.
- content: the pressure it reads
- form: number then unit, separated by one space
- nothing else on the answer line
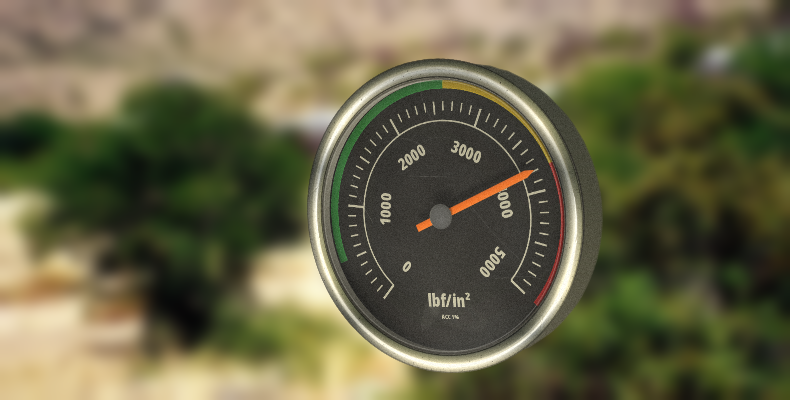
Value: 3800 psi
